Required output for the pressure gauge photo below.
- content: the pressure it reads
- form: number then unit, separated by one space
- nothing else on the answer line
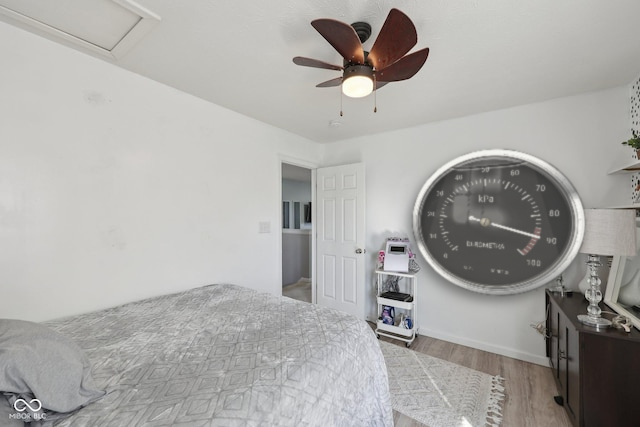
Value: 90 kPa
